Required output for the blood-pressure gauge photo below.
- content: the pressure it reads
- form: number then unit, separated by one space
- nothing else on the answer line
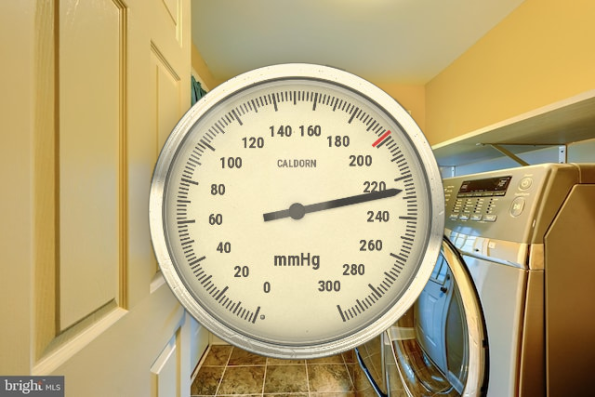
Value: 226 mmHg
